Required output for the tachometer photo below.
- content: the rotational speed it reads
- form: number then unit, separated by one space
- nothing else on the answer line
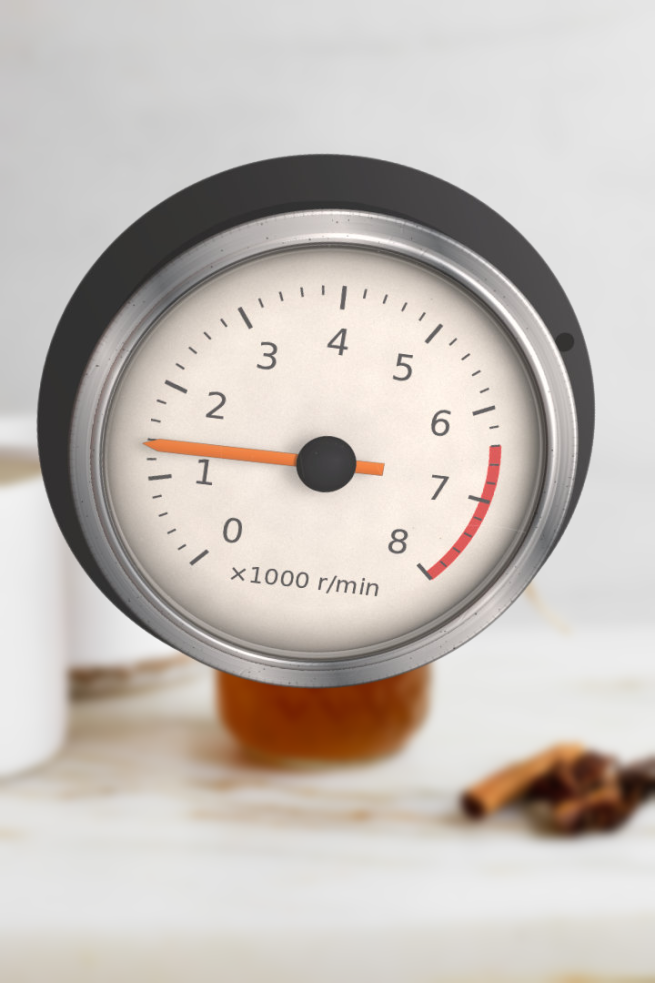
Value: 1400 rpm
